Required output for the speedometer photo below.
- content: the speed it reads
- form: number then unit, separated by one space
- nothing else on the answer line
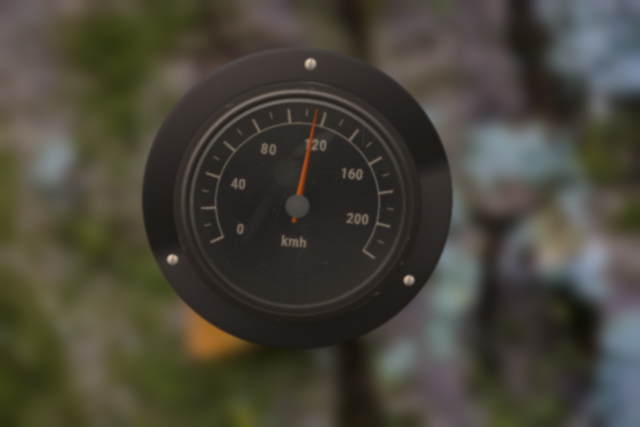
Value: 115 km/h
